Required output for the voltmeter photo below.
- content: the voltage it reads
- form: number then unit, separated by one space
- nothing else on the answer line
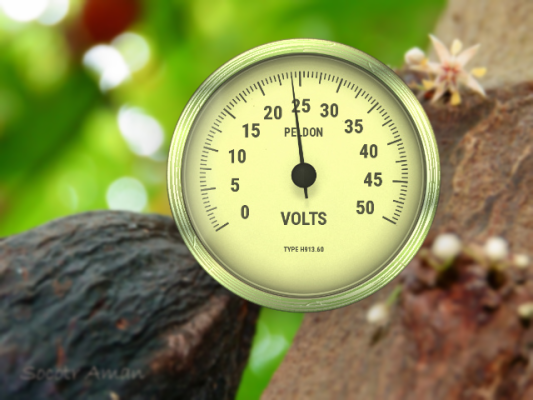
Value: 24 V
